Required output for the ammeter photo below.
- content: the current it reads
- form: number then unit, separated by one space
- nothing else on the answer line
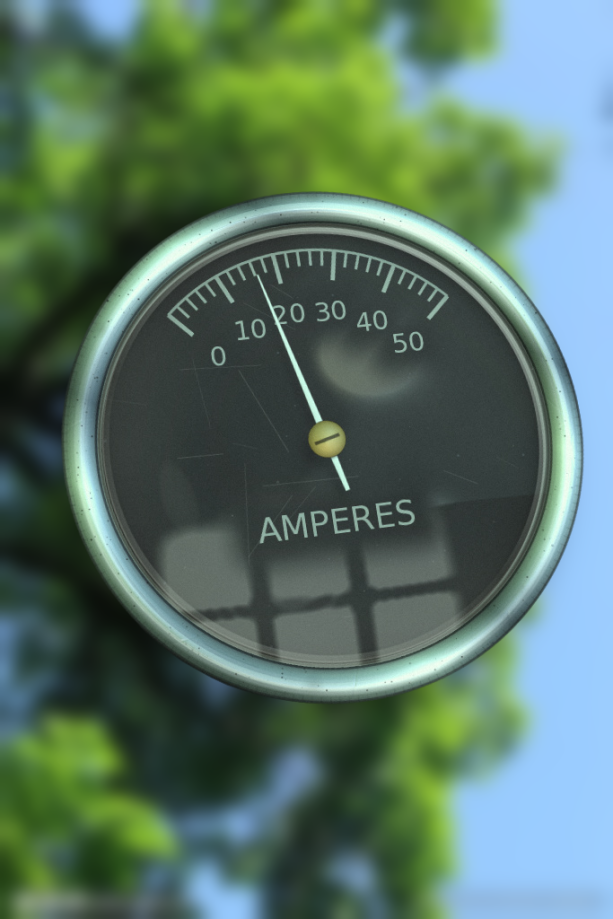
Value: 16 A
